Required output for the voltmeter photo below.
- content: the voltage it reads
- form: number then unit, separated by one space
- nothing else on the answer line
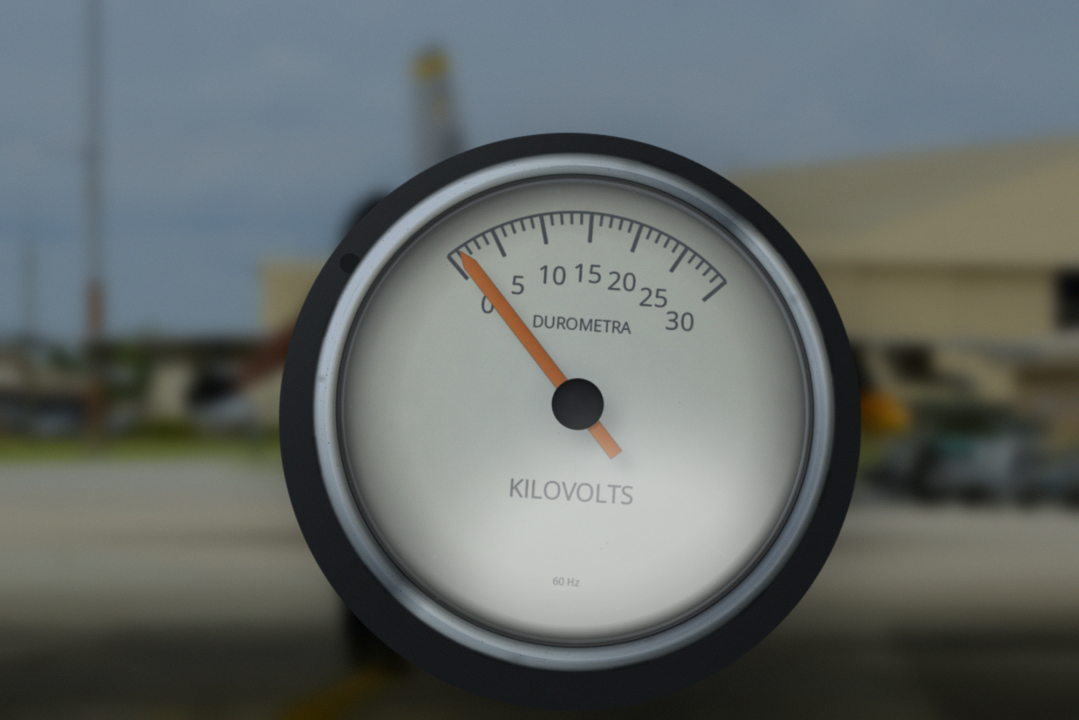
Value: 1 kV
